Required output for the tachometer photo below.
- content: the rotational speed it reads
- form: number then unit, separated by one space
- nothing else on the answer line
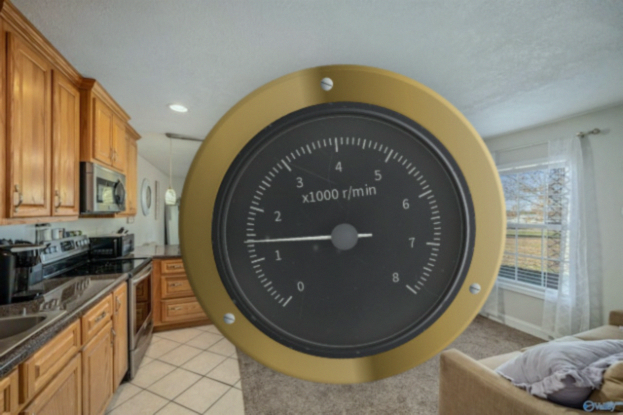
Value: 1400 rpm
